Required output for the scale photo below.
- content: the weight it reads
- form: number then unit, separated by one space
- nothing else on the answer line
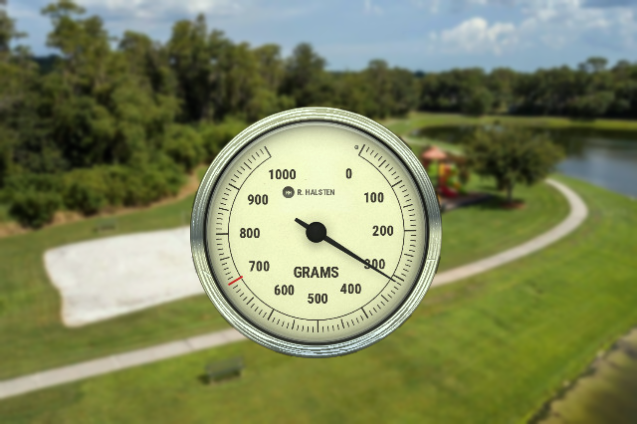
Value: 310 g
